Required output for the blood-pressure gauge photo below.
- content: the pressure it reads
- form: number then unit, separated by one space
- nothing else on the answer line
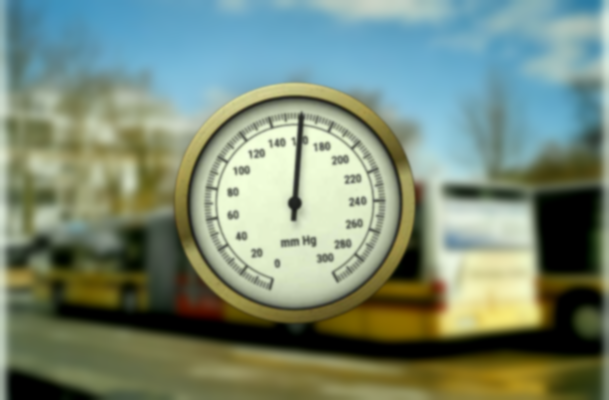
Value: 160 mmHg
